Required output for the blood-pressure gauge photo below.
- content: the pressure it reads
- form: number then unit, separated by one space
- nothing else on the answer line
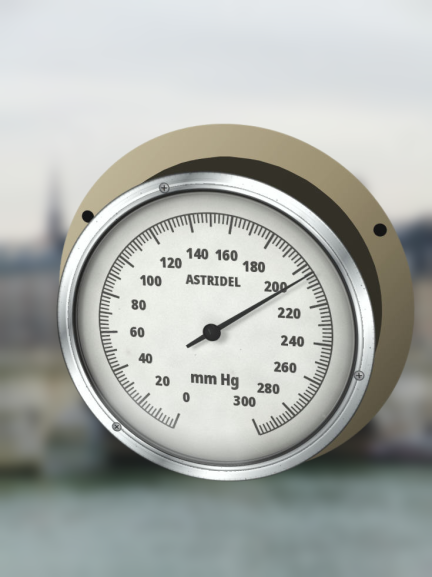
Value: 204 mmHg
